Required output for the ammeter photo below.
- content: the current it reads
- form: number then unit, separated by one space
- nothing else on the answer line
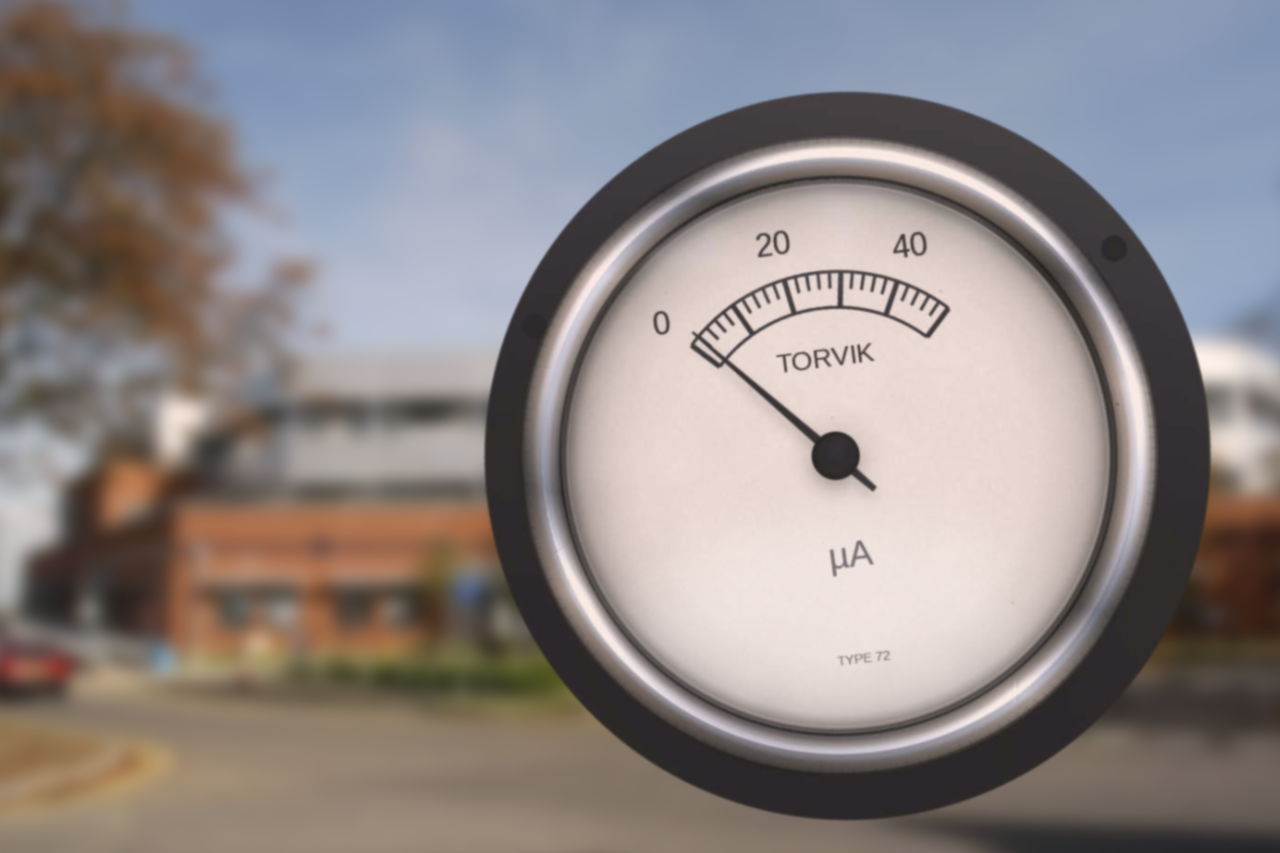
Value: 2 µA
